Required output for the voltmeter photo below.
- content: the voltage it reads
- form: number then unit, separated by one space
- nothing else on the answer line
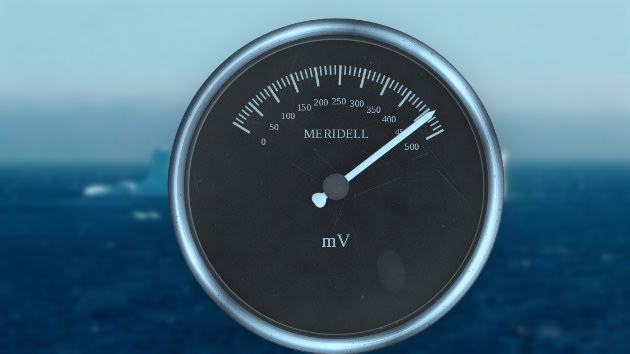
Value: 460 mV
